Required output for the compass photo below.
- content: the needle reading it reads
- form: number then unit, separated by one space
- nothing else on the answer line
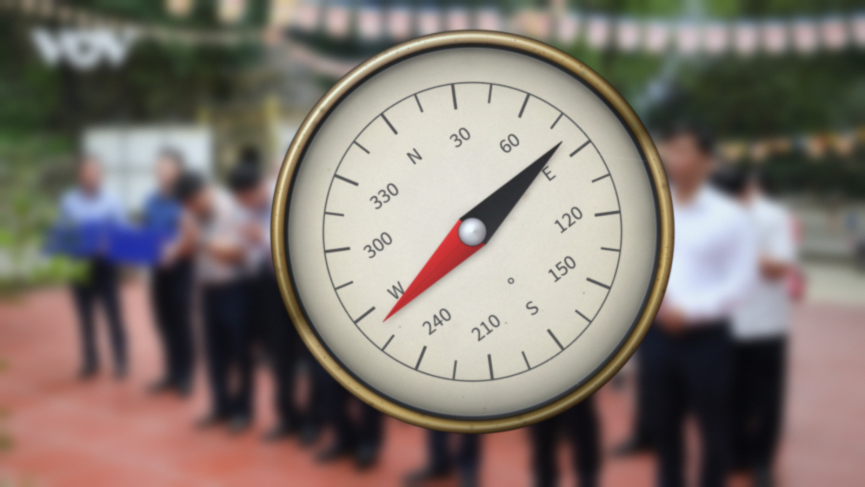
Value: 262.5 °
